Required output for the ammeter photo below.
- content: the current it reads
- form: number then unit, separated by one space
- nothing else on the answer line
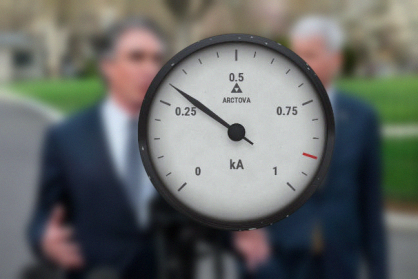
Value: 0.3 kA
